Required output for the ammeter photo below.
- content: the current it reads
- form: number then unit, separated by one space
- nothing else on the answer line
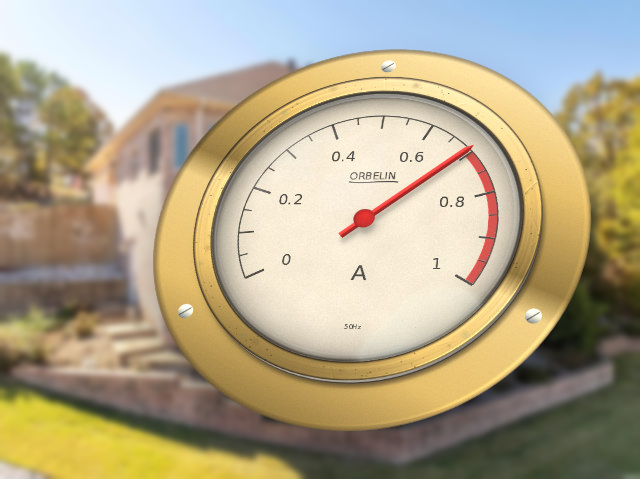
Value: 0.7 A
